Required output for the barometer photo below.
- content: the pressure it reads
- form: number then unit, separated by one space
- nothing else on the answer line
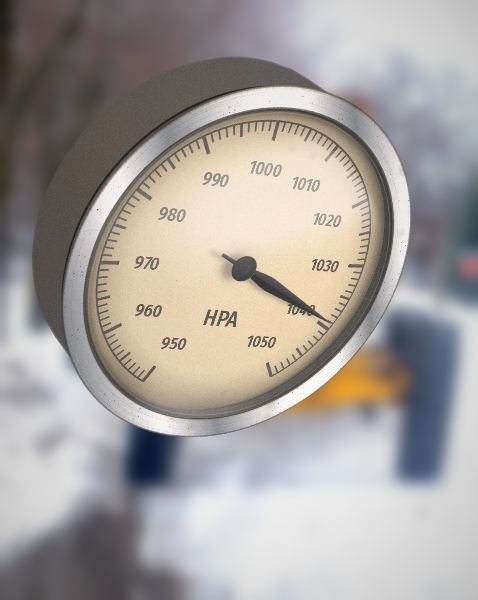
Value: 1039 hPa
